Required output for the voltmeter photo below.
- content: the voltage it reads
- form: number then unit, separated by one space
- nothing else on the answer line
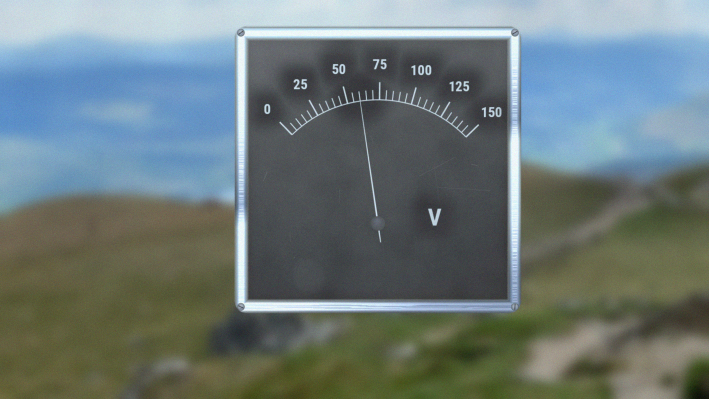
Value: 60 V
